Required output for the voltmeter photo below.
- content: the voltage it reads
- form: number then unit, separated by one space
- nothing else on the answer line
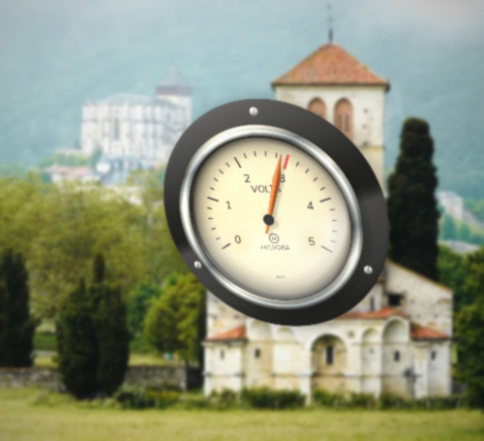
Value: 2.9 V
